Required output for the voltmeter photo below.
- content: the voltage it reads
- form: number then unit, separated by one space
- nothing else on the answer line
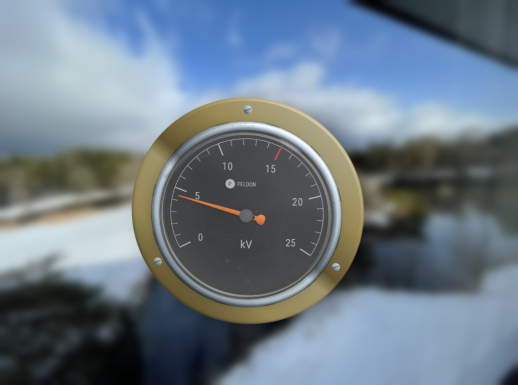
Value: 4.5 kV
